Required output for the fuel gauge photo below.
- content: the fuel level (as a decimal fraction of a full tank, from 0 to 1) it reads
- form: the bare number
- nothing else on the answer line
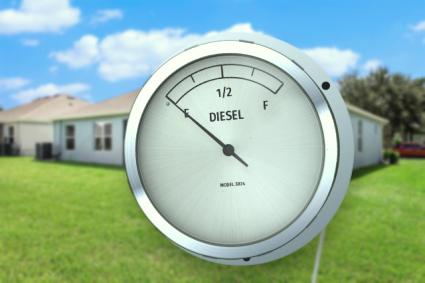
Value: 0
